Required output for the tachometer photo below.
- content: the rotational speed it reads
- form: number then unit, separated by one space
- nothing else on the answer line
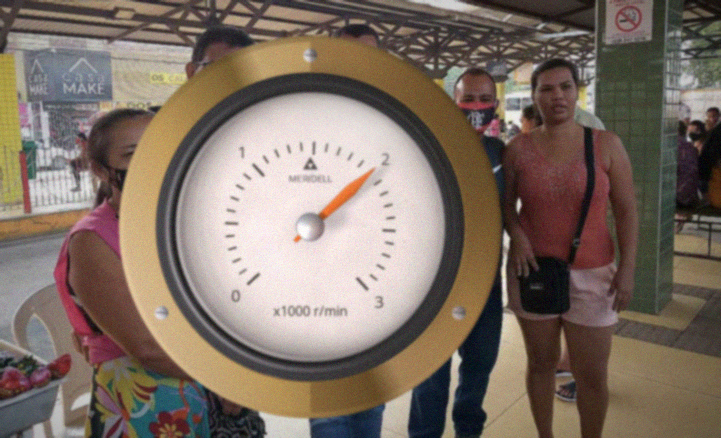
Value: 2000 rpm
